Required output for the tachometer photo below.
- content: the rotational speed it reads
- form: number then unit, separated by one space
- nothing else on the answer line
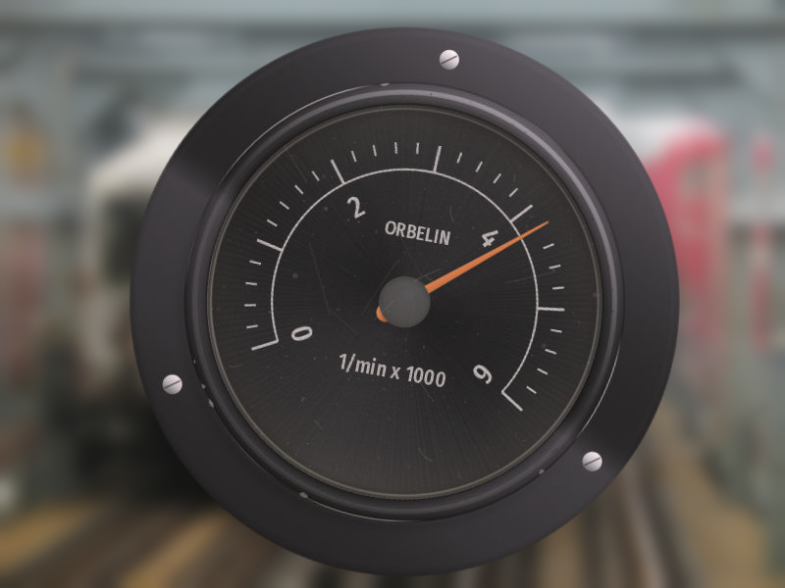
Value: 4200 rpm
